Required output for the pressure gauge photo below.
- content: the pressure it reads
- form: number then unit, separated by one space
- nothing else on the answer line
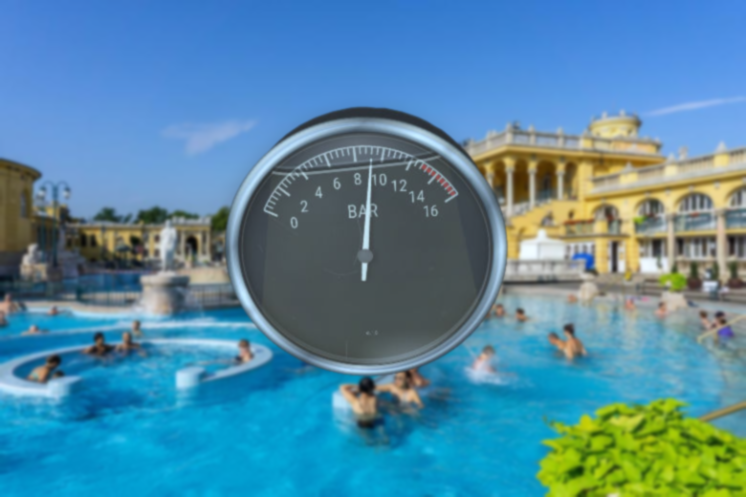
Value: 9.2 bar
